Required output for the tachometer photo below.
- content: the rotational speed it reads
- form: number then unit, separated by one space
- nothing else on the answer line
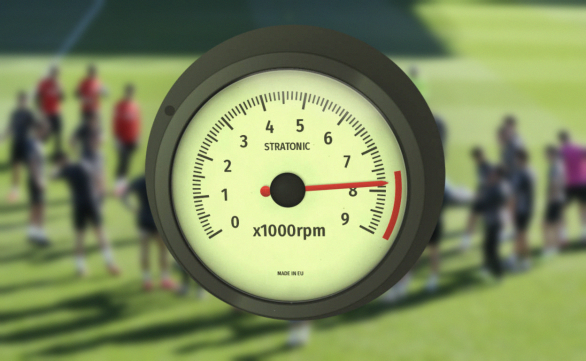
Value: 7800 rpm
